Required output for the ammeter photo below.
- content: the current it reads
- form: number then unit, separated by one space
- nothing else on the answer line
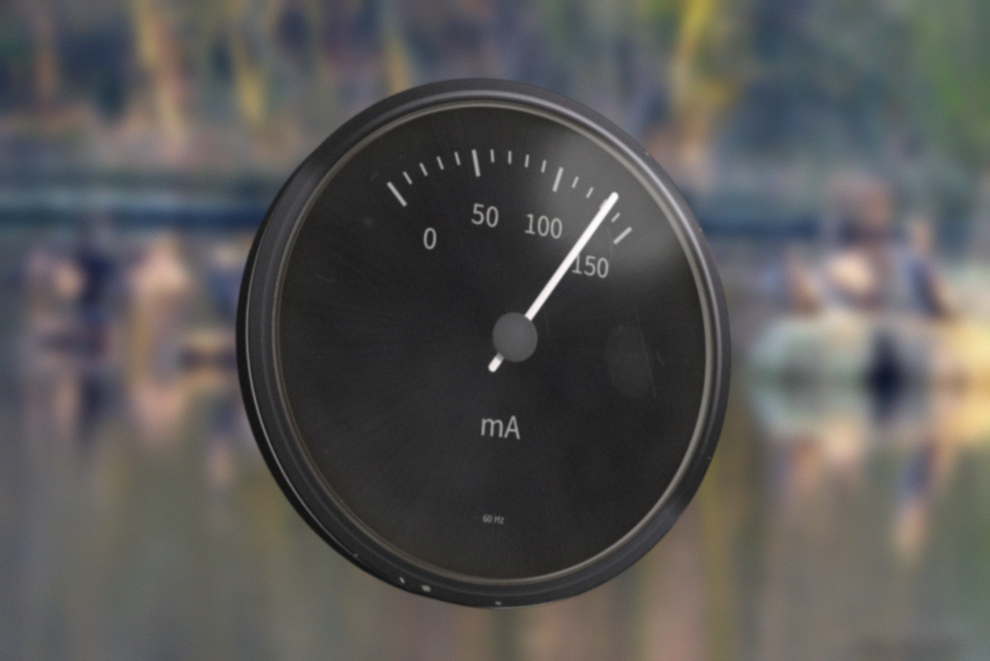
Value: 130 mA
